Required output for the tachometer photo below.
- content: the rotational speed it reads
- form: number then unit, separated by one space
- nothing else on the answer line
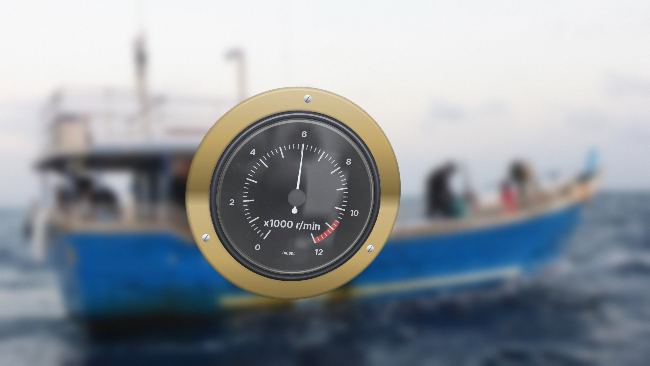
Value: 6000 rpm
